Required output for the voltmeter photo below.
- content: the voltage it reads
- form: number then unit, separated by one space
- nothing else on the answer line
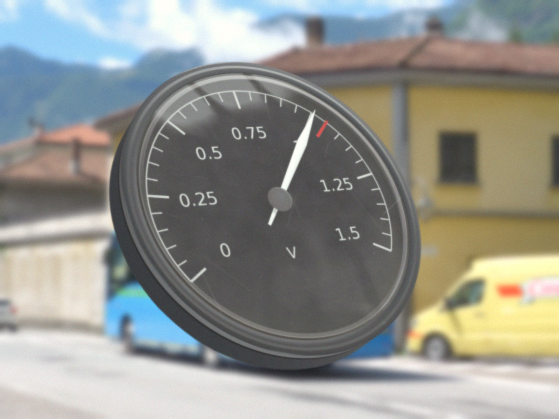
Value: 1 V
